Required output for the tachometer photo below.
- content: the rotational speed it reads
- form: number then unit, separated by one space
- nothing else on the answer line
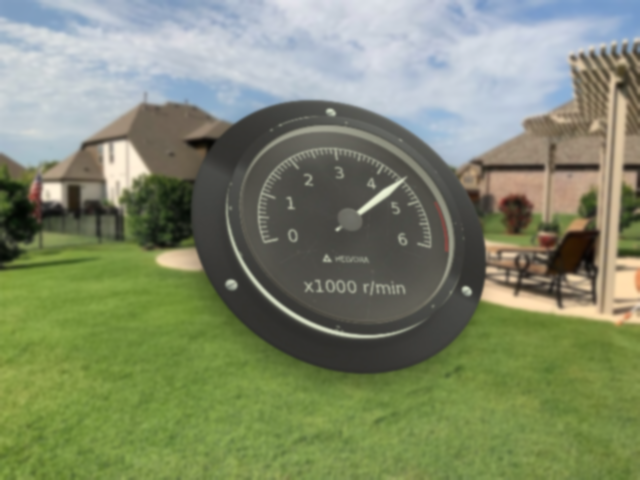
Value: 4500 rpm
